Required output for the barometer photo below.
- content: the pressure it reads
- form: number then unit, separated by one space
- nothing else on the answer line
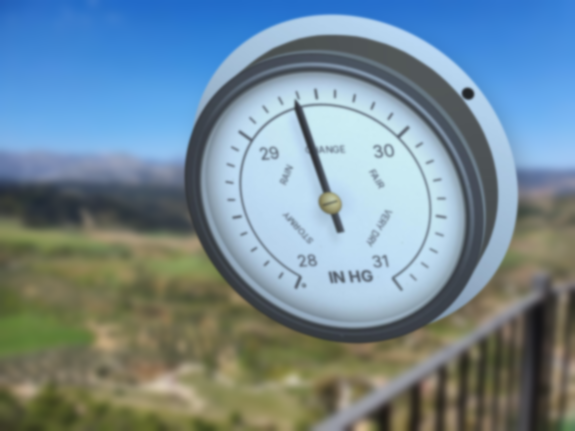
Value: 29.4 inHg
